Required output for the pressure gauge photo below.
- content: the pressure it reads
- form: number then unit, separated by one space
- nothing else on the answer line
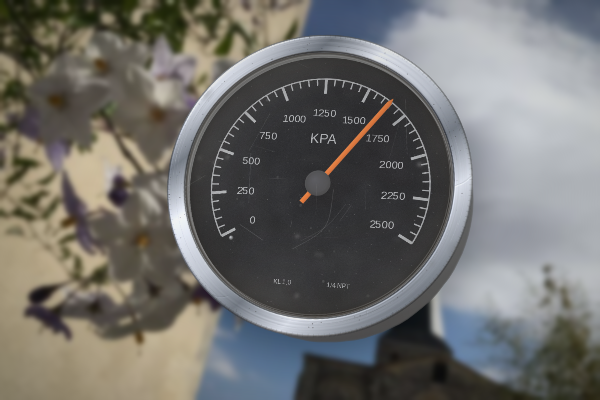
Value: 1650 kPa
